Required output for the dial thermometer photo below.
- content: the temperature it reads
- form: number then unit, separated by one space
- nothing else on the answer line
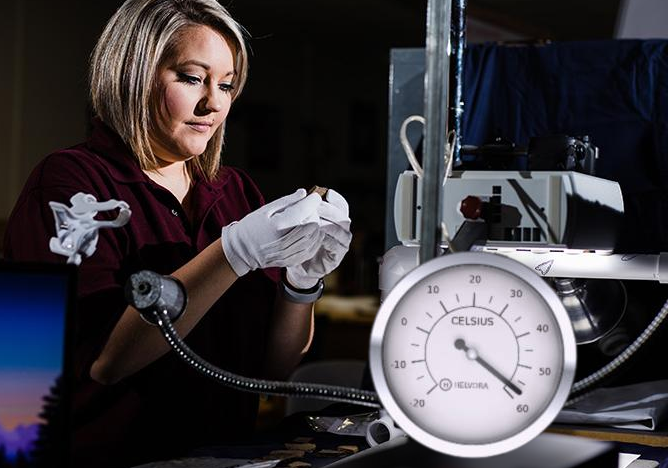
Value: 57.5 °C
